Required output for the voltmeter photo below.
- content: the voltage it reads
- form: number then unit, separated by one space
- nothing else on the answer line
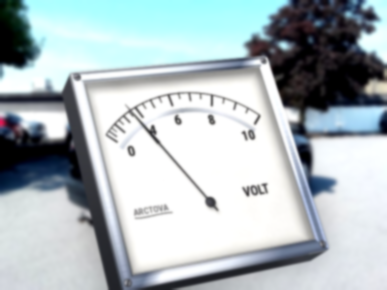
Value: 3.5 V
